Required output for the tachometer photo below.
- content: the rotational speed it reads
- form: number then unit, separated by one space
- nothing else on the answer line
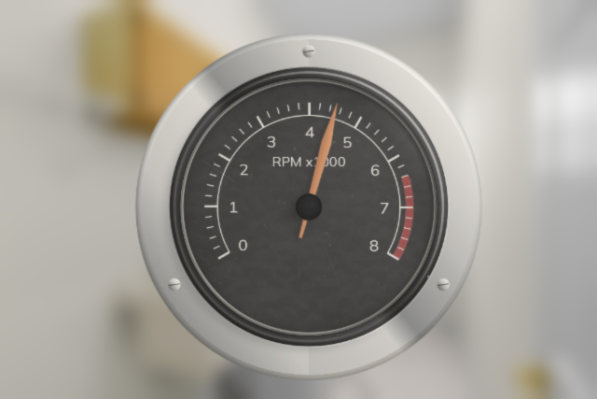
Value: 4500 rpm
